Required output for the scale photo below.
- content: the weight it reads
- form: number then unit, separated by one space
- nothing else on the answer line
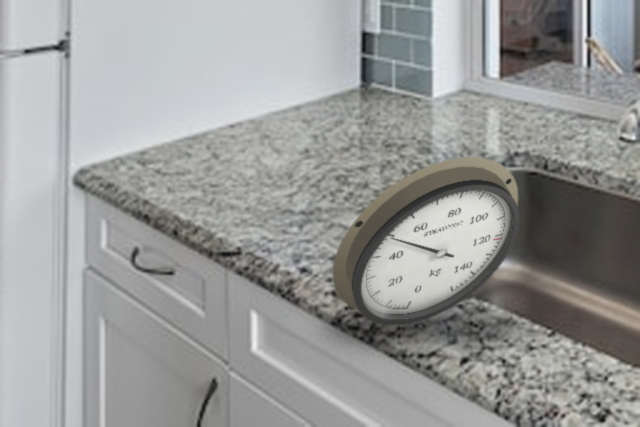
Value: 50 kg
